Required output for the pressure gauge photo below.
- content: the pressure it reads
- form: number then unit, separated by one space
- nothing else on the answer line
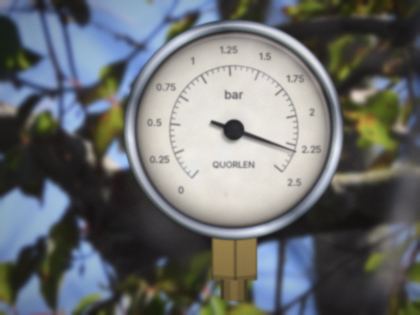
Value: 2.3 bar
